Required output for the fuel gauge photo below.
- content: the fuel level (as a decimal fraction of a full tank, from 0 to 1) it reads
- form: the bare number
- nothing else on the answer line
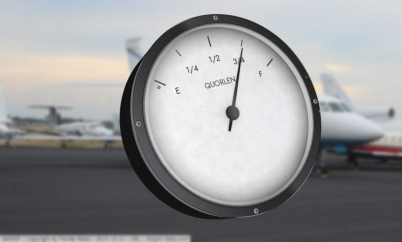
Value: 0.75
